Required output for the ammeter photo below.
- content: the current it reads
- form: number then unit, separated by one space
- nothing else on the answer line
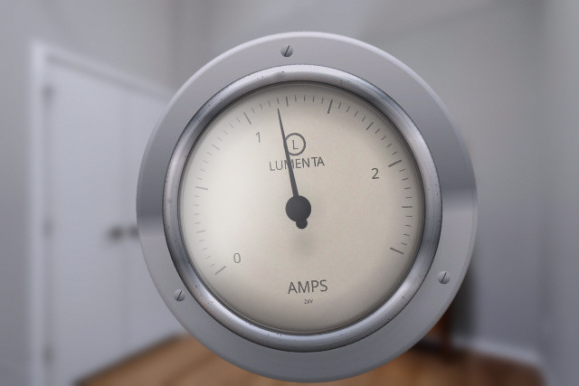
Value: 1.2 A
